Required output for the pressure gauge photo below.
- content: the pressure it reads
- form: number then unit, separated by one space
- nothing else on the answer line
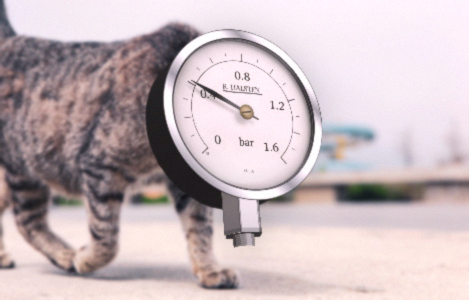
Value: 0.4 bar
